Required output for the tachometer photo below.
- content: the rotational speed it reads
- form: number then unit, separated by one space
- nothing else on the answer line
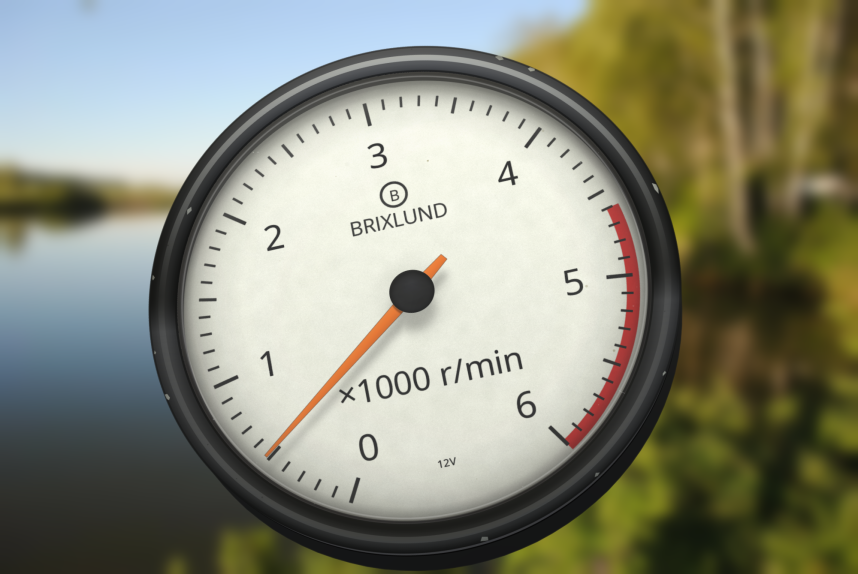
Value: 500 rpm
